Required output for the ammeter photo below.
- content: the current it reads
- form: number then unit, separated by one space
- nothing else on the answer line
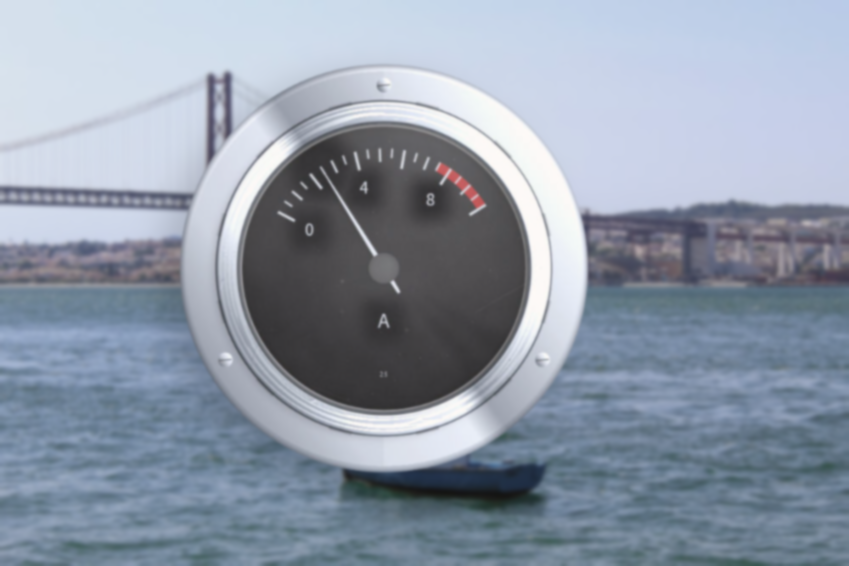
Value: 2.5 A
